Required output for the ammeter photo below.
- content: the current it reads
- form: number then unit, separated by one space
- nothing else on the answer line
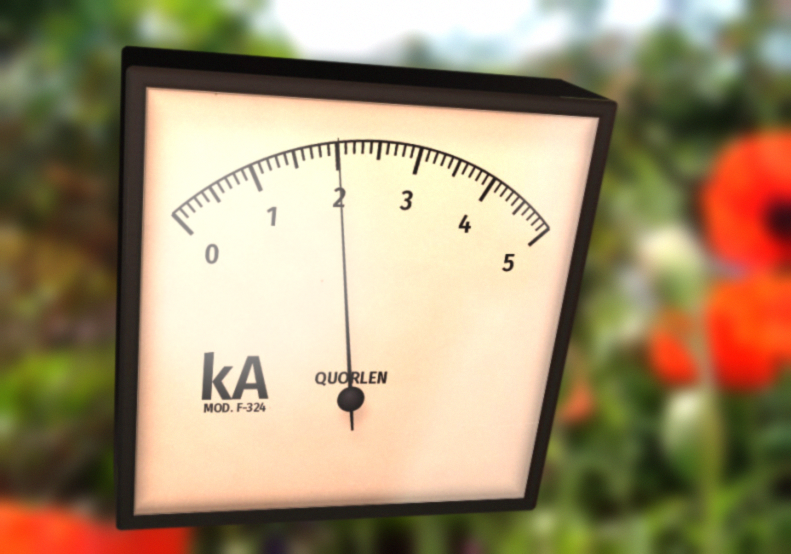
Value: 2 kA
